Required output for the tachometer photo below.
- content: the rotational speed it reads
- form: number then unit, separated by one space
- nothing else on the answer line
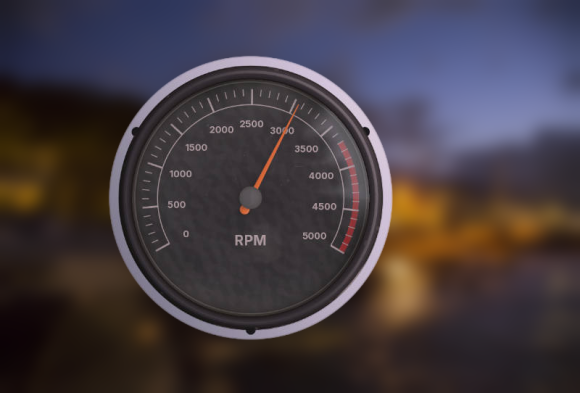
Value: 3050 rpm
